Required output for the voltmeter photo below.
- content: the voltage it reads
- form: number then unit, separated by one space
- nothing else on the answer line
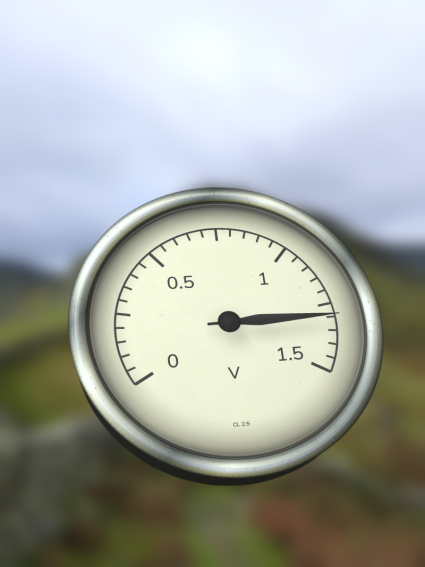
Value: 1.3 V
